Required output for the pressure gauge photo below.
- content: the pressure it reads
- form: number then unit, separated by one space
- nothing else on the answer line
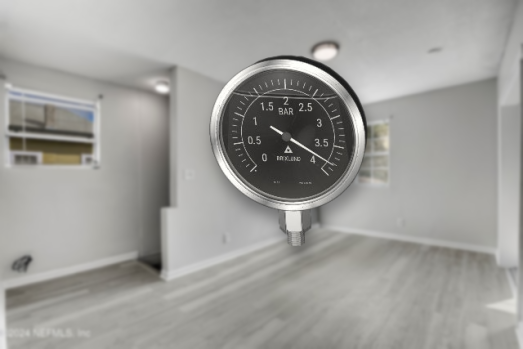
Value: 3.8 bar
